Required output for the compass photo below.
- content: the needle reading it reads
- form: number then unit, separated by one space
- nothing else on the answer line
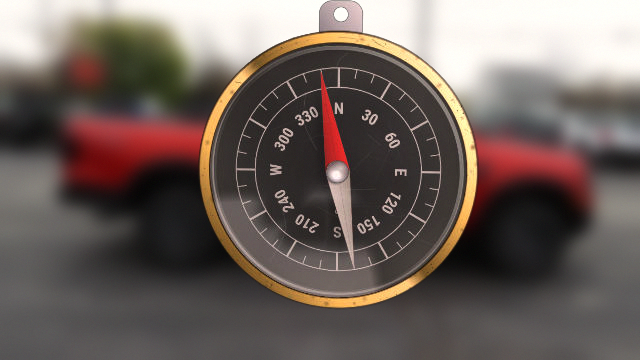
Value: 350 °
